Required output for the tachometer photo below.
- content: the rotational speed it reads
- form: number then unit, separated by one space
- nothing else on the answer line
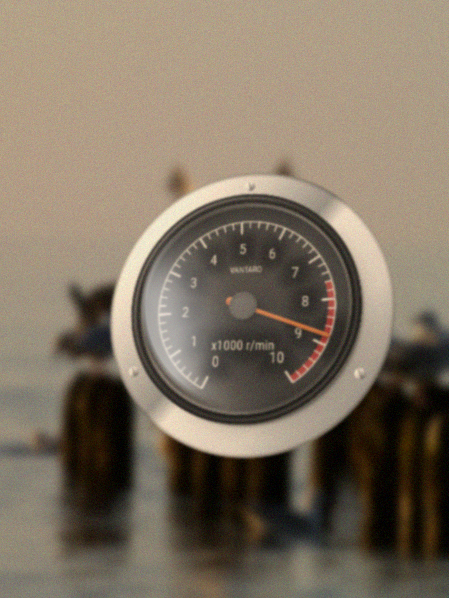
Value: 8800 rpm
